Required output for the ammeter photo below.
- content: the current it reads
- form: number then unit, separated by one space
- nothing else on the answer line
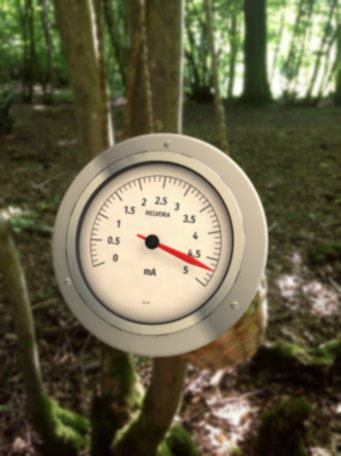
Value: 4.7 mA
